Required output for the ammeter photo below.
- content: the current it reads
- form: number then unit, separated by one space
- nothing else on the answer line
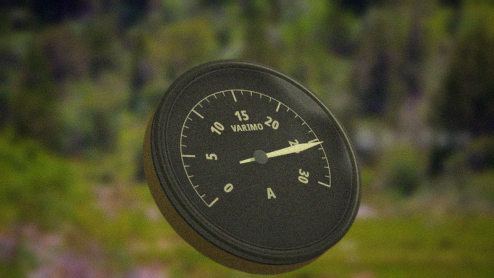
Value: 25.5 A
